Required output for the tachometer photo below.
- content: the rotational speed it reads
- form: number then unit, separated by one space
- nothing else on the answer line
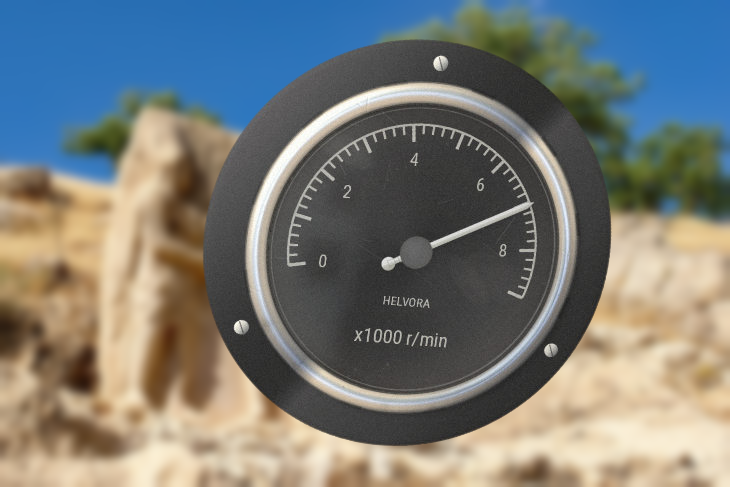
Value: 7000 rpm
